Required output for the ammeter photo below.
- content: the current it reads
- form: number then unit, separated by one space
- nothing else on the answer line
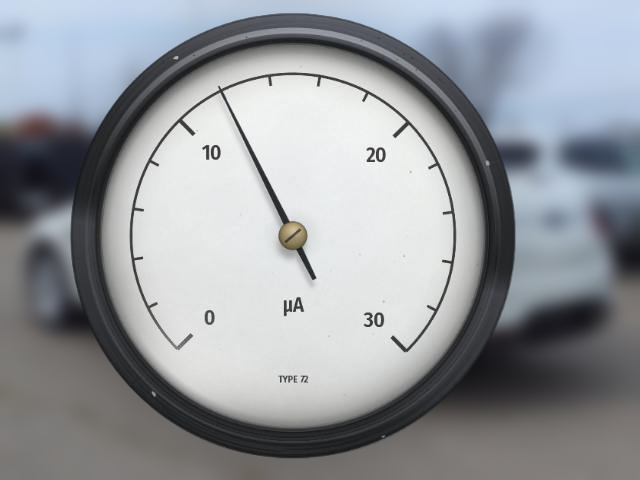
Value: 12 µA
